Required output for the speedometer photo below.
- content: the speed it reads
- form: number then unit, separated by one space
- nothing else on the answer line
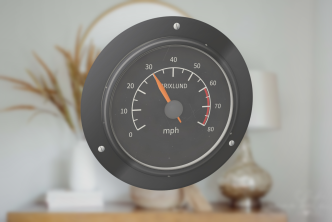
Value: 30 mph
